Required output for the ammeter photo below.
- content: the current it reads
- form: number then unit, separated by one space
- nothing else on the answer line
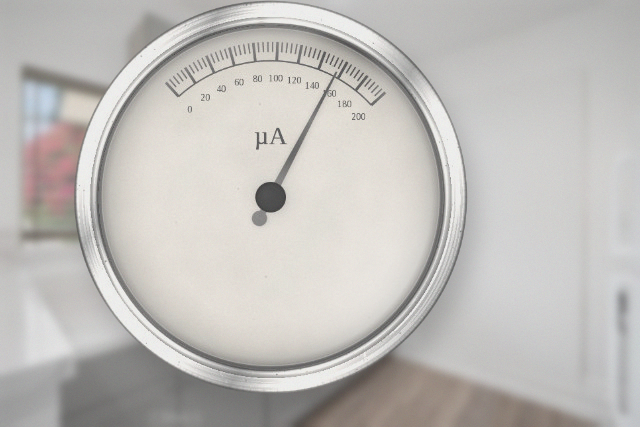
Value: 156 µA
